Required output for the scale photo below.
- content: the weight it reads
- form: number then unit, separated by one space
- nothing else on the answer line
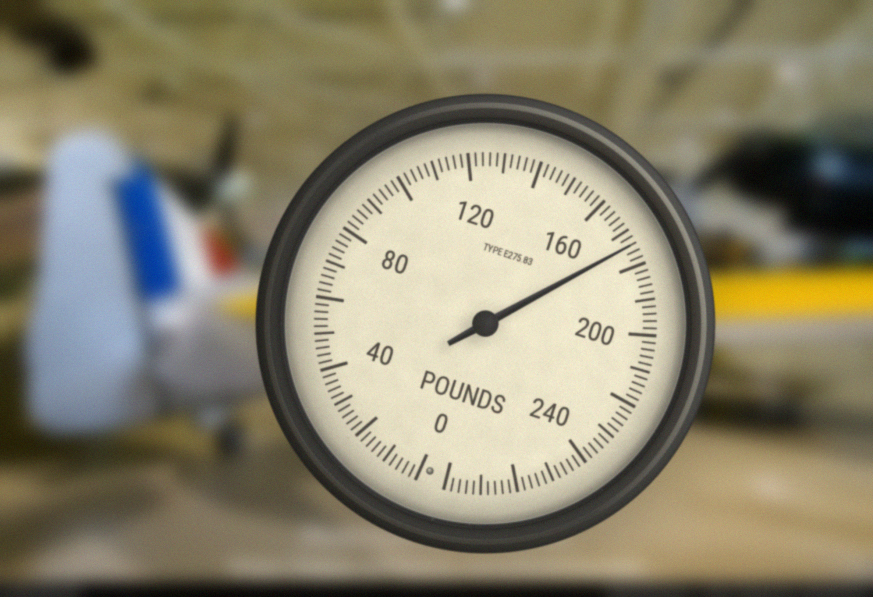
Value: 174 lb
